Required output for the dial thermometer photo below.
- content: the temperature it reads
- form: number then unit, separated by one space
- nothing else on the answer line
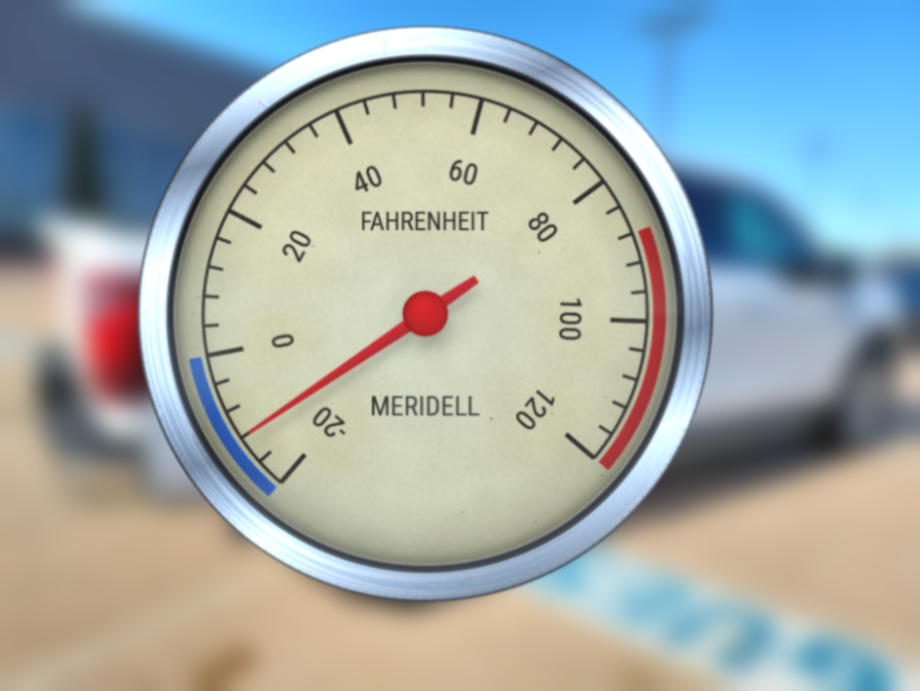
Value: -12 °F
